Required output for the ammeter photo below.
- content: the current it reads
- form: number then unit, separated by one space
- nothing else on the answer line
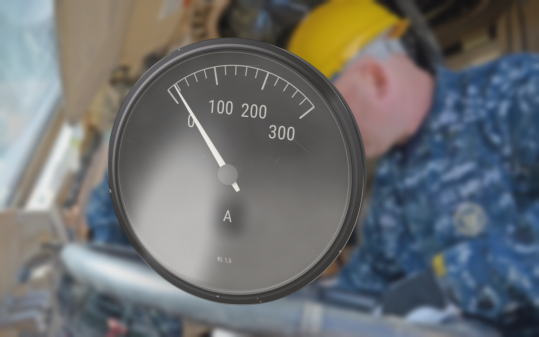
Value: 20 A
